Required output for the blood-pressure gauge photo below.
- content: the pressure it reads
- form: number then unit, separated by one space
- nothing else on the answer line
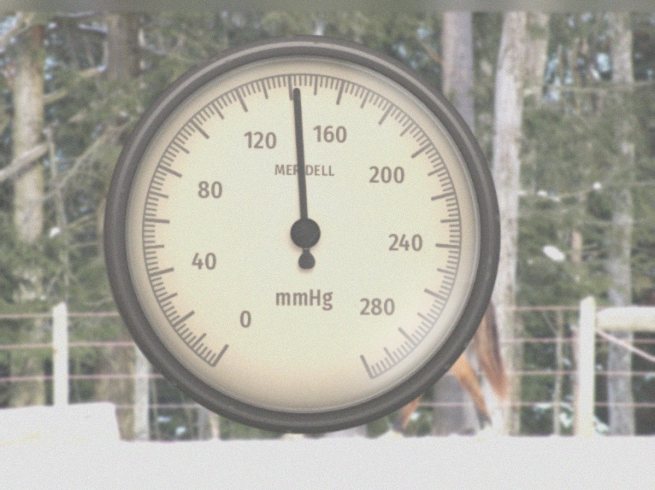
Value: 142 mmHg
